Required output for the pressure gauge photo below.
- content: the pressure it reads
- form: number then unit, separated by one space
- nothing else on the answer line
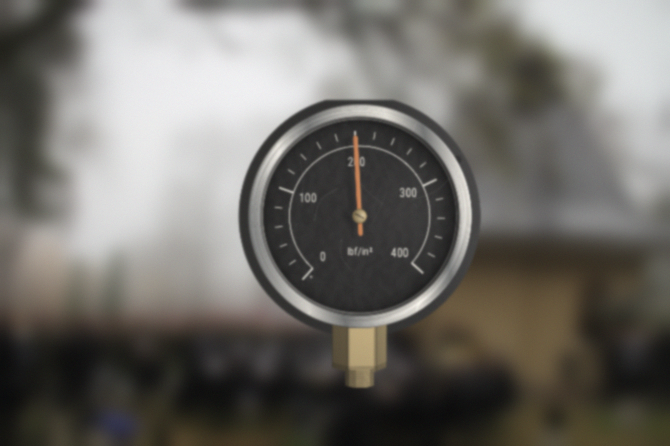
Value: 200 psi
